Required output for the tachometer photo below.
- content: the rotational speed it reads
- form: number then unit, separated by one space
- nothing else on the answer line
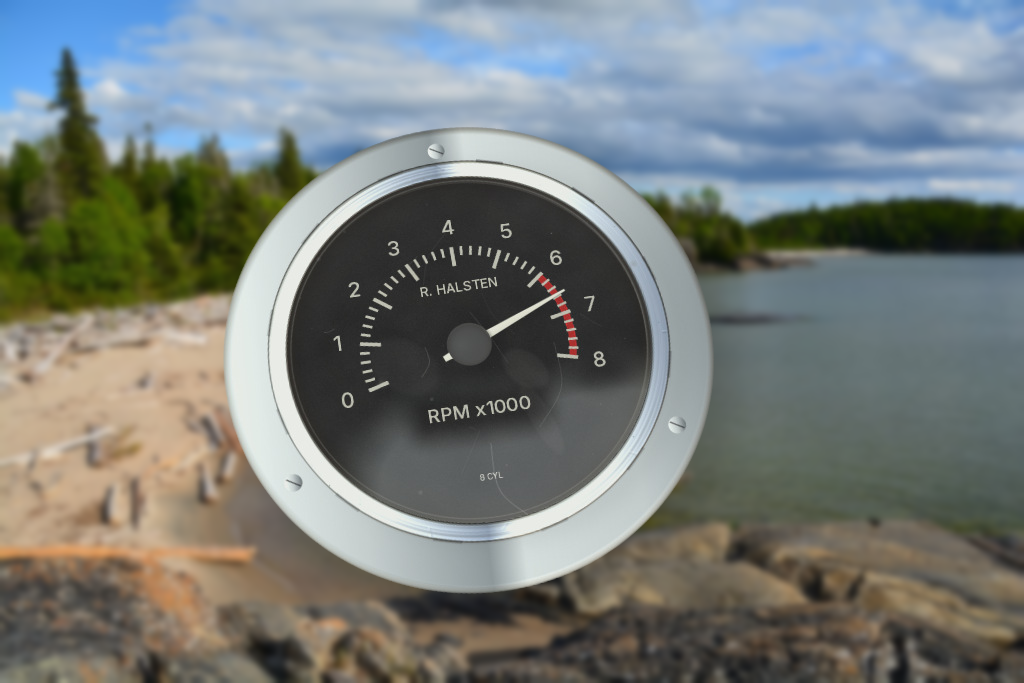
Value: 6600 rpm
